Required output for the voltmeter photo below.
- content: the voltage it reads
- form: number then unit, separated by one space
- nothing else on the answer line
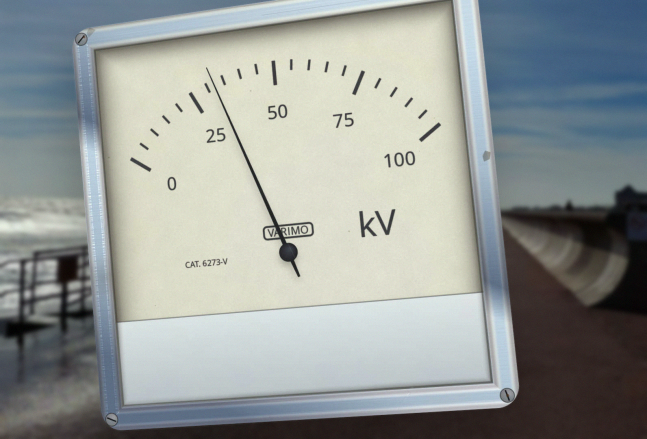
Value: 32.5 kV
